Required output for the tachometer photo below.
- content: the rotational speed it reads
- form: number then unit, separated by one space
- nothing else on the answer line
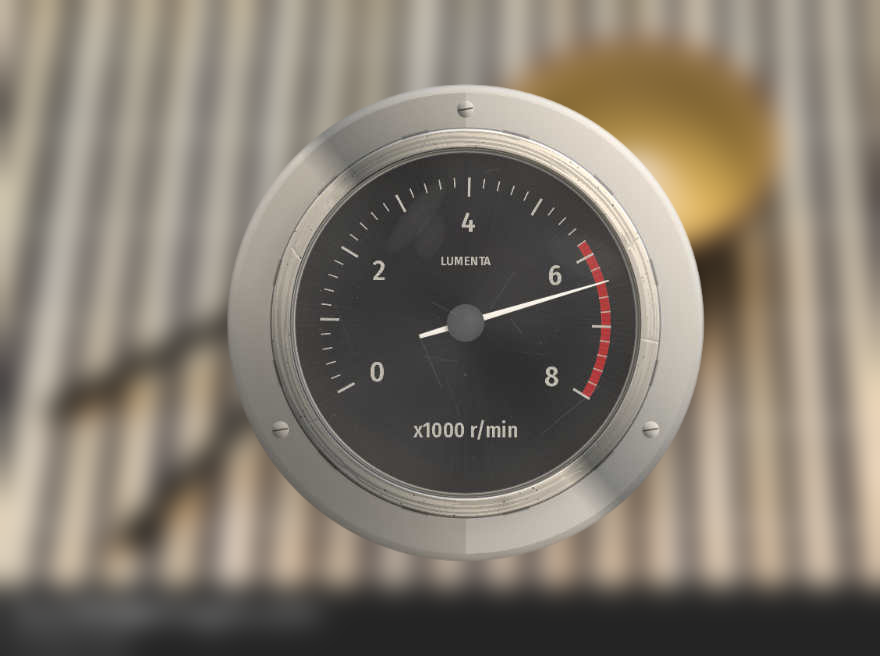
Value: 6400 rpm
